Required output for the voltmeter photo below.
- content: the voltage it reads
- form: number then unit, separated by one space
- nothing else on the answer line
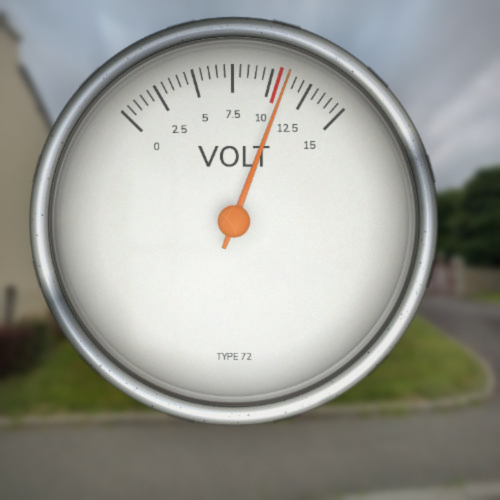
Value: 11 V
